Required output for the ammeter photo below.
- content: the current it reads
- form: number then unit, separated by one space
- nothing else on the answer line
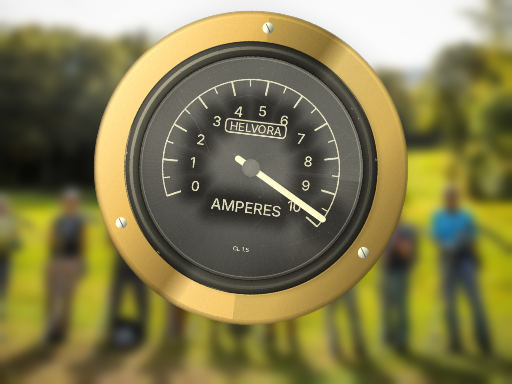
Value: 9.75 A
